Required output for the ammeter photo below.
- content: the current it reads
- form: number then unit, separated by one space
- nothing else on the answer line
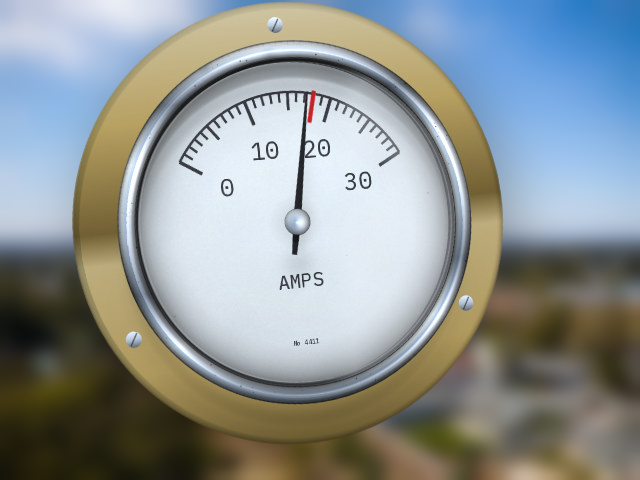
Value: 17 A
